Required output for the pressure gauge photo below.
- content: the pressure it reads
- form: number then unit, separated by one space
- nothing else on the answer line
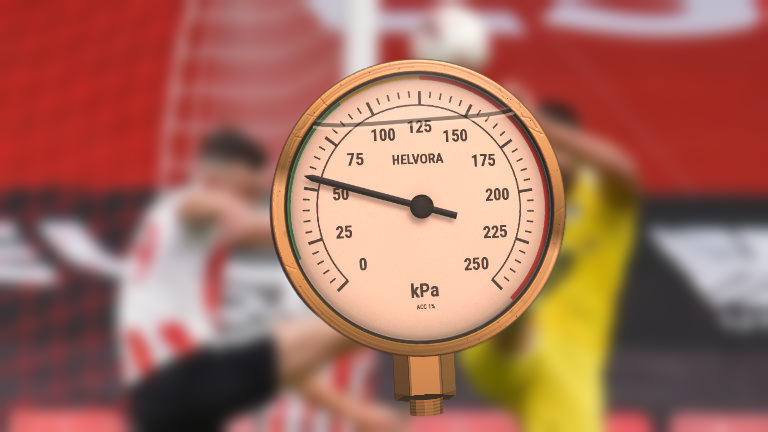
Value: 55 kPa
